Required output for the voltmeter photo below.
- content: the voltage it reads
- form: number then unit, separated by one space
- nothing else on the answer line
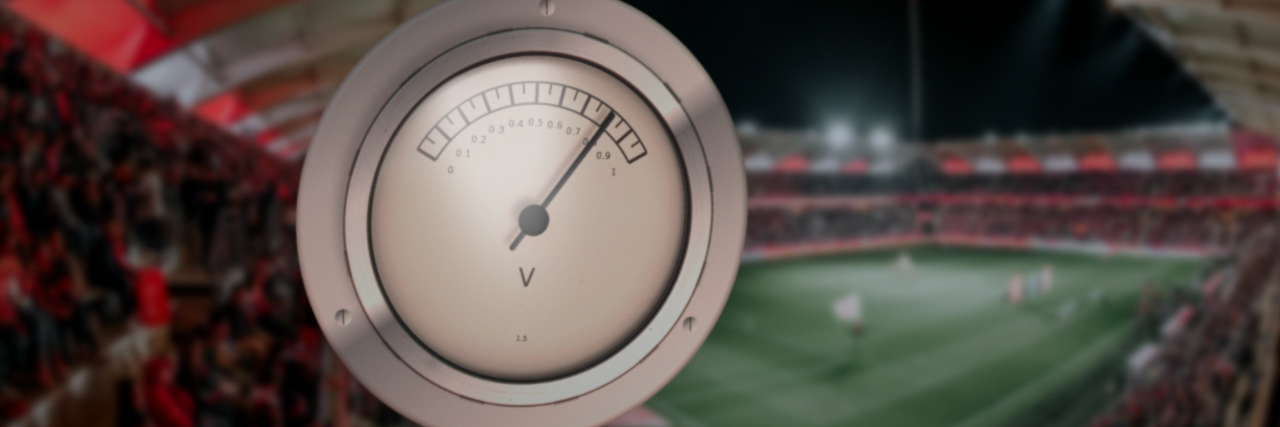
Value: 0.8 V
